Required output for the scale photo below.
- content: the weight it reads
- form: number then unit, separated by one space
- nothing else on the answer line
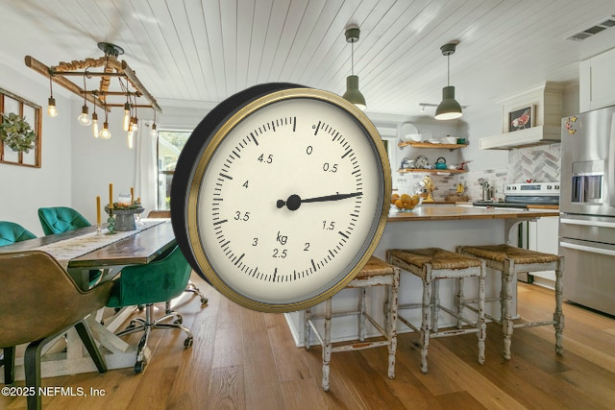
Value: 1 kg
